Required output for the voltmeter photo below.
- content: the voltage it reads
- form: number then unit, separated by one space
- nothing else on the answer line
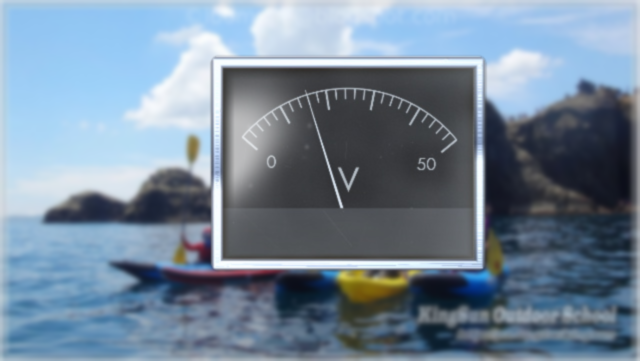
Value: 16 V
